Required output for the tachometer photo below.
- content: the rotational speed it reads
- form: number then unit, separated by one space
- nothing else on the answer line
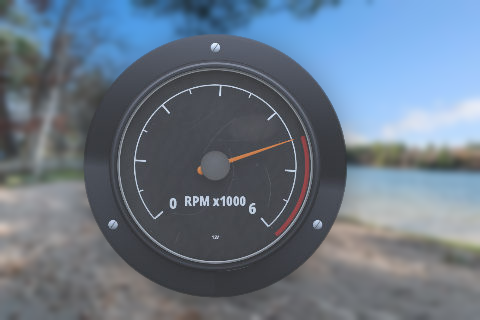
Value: 4500 rpm
